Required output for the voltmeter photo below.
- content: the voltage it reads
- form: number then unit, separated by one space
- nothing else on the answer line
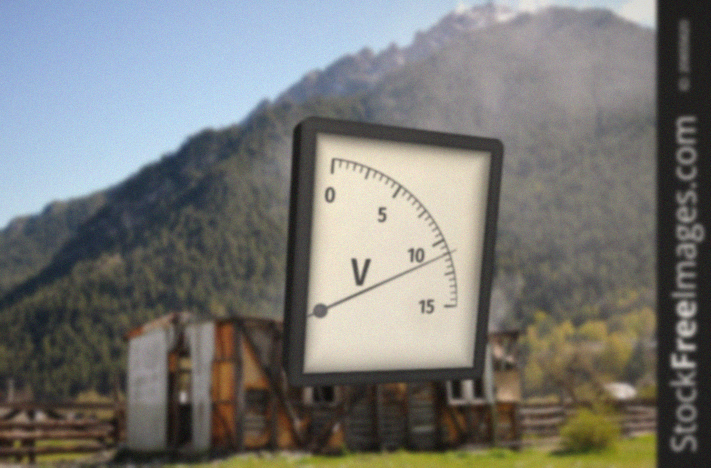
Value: 11 V
